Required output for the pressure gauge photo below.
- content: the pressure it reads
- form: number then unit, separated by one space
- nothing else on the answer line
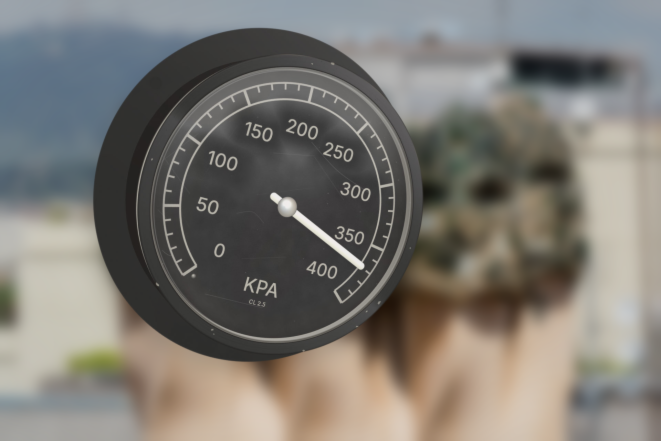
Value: 370 kPa
